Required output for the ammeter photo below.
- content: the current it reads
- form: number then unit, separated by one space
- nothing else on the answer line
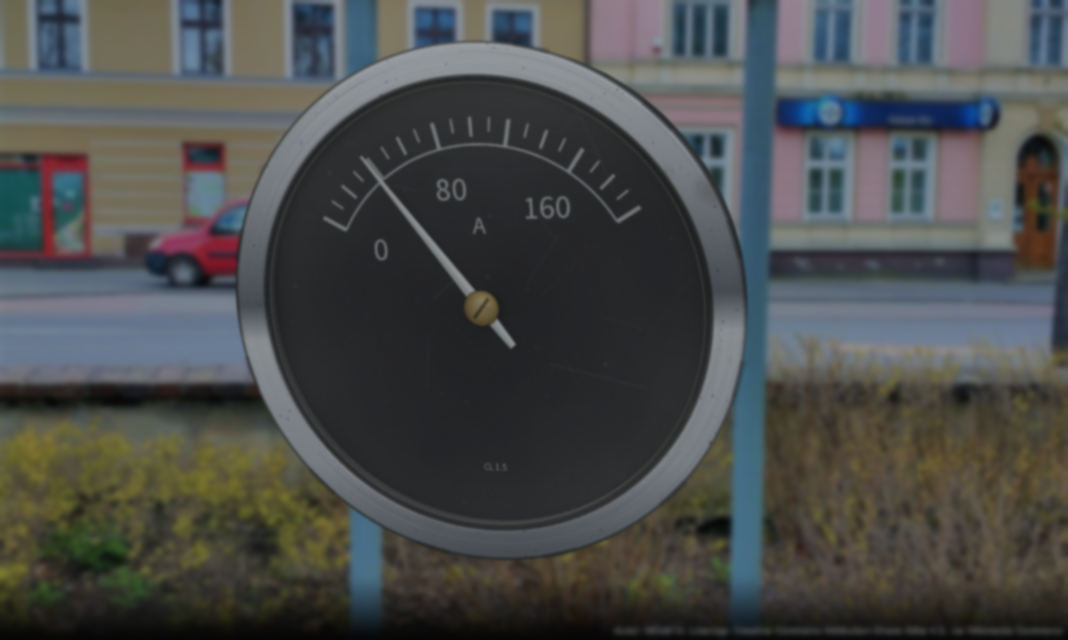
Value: 40 A
